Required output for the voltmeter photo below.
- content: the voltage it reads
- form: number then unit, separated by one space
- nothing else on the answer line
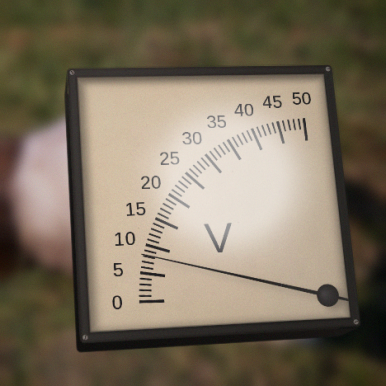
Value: 8 V
